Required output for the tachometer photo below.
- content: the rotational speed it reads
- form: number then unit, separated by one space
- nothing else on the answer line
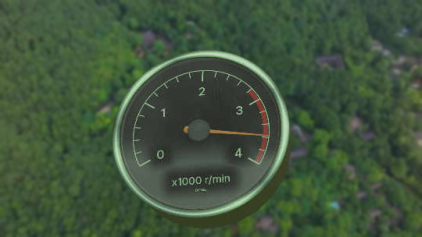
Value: 3600 rpm
